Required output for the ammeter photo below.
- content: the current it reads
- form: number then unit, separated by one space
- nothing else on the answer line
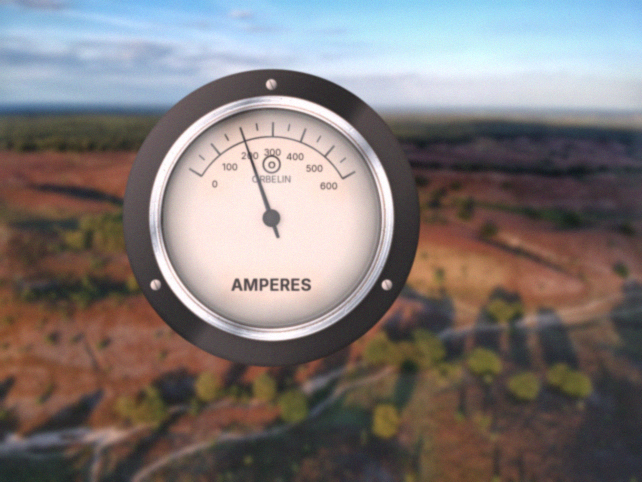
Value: 200 A
